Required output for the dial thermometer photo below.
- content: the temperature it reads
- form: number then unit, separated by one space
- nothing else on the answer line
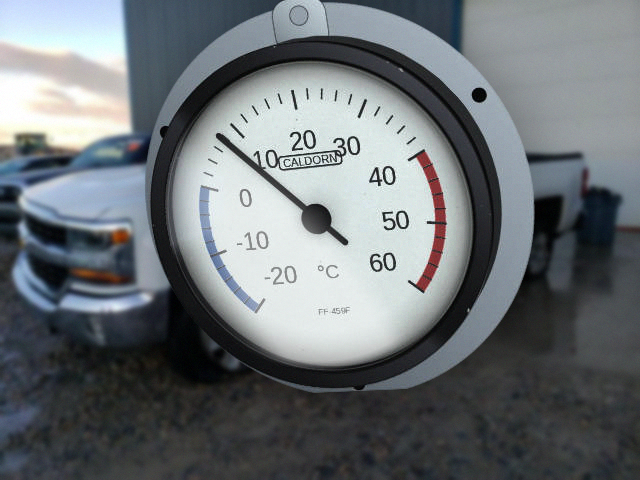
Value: 8 °C
